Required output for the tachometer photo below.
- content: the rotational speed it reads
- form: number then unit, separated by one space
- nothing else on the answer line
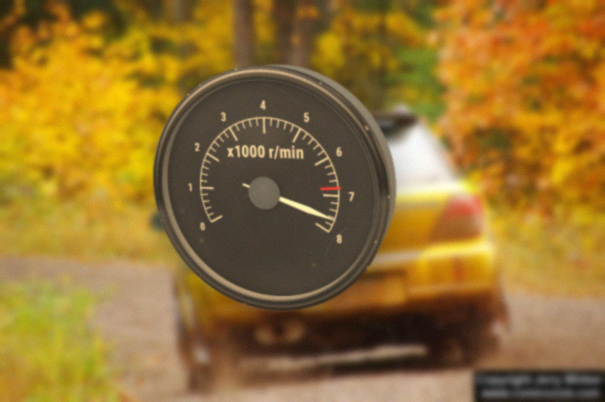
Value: 7600 rpm
